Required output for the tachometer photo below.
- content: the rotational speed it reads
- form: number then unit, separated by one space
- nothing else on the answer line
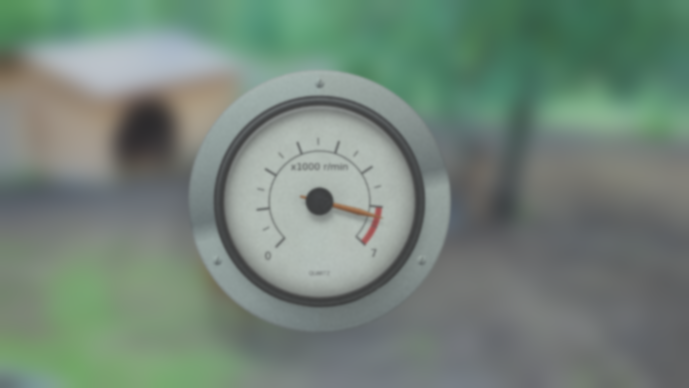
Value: 6250 rpm
